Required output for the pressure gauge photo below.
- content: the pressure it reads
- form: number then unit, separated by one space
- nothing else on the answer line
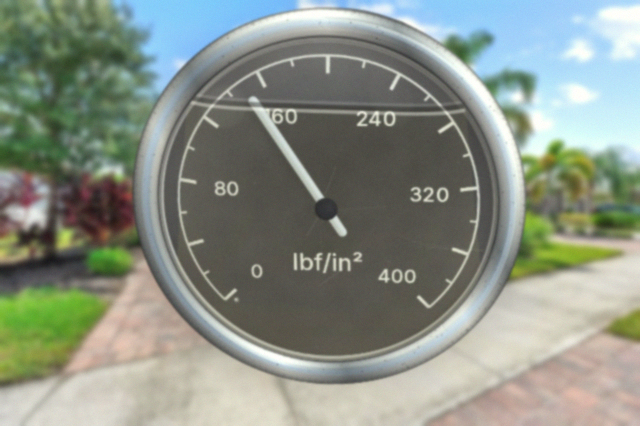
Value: 150 psi
